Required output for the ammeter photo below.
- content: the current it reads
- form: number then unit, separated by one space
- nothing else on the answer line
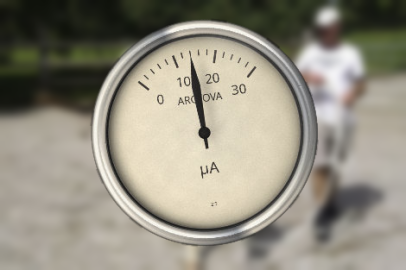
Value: 14 µA
